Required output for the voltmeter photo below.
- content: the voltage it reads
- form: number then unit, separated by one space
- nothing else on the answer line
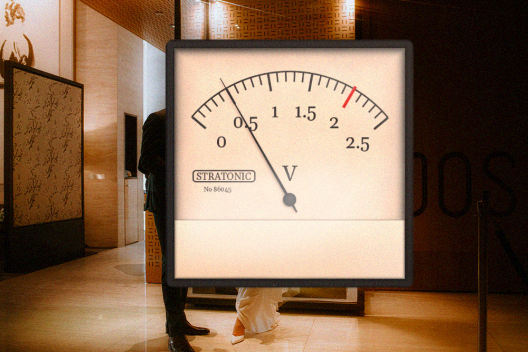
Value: 0.5 V
